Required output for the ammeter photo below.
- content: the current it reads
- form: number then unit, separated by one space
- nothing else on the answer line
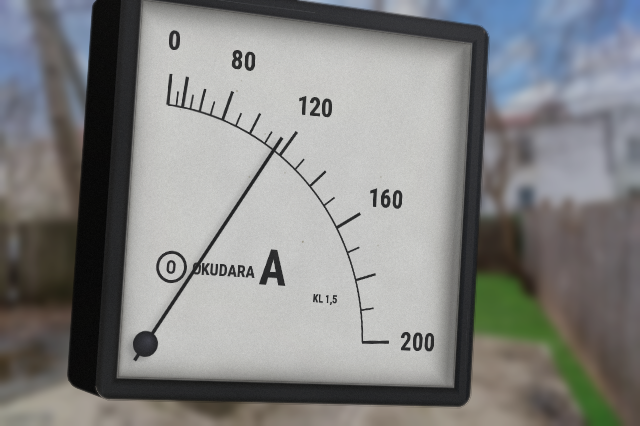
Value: 115 A
